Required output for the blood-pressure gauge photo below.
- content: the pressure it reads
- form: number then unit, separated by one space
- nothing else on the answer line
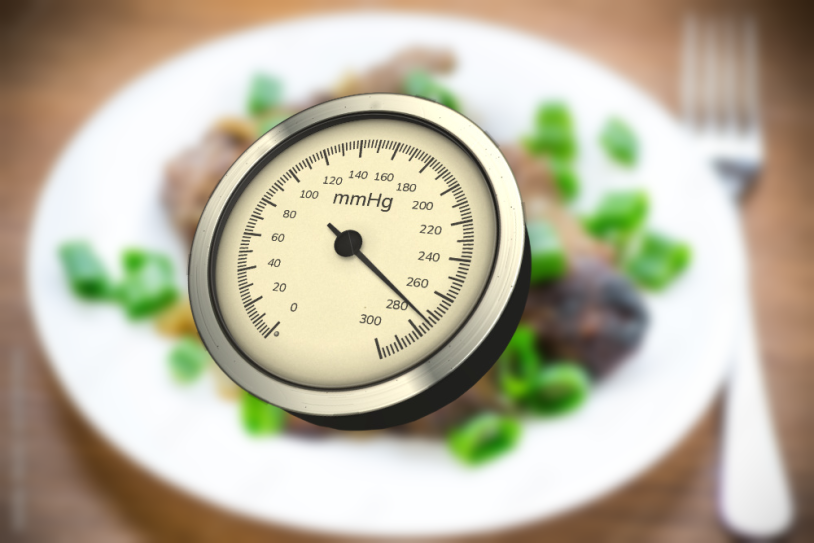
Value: 274 mmHg
